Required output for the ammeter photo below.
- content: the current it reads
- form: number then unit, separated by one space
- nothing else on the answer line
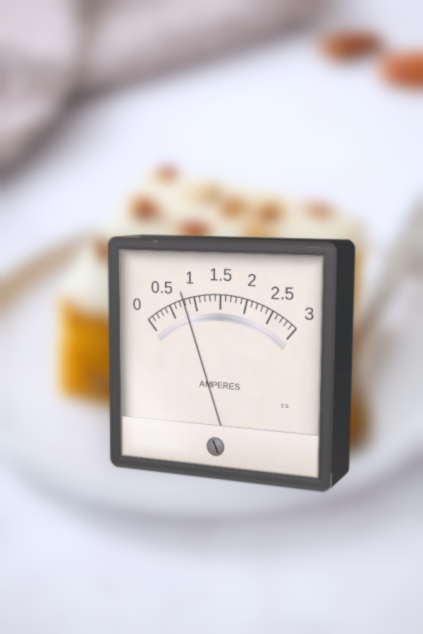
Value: 0.8 A
